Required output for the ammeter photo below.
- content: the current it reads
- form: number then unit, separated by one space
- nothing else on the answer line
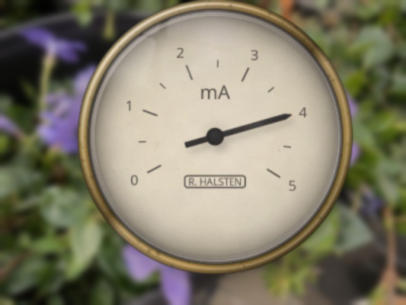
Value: 4 mA
